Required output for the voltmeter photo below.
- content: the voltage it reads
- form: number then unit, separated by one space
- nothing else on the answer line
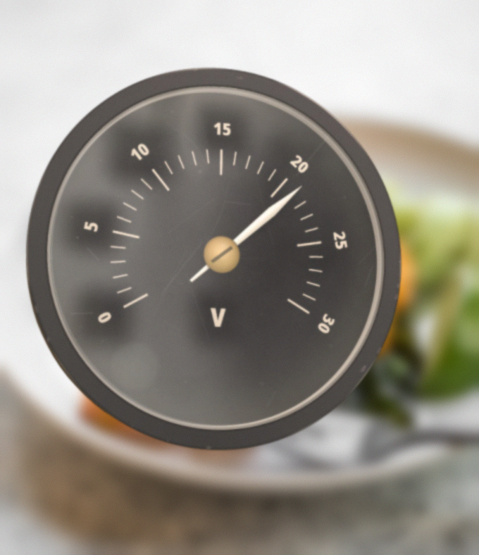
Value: 21 V
